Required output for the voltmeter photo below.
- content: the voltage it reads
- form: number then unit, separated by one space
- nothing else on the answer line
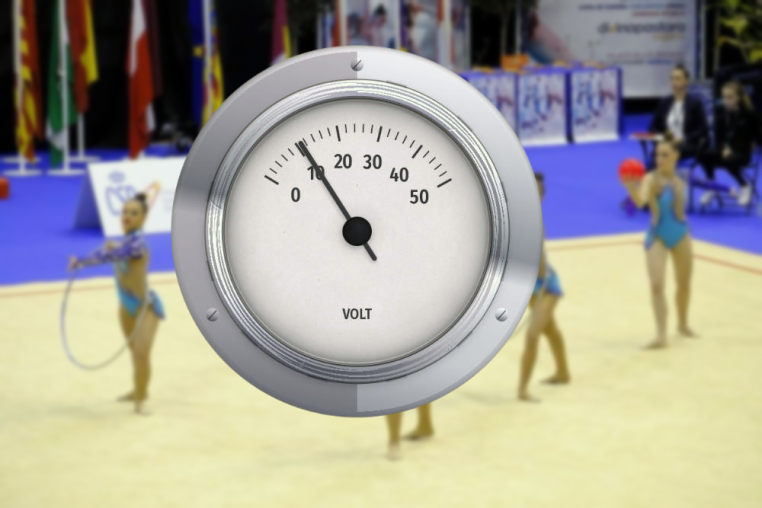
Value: 11 V
